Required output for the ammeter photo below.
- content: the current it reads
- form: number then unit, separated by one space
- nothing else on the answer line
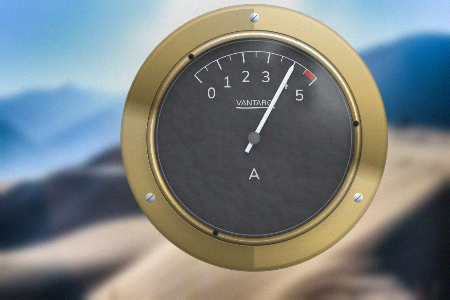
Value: 4 A
